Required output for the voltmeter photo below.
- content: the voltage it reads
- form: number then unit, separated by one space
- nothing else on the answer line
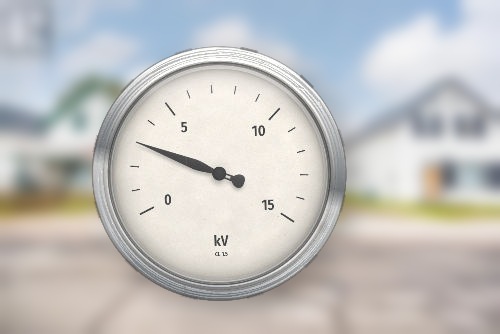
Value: 3 kV
